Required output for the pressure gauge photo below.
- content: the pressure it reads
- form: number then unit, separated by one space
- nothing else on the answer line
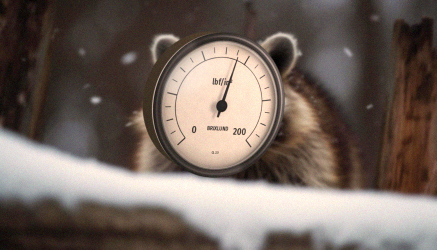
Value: 110 psi
